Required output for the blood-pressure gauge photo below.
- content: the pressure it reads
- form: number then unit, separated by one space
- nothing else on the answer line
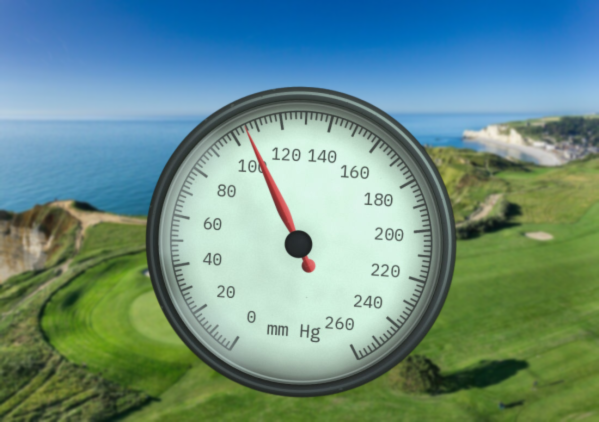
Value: 106 mmHg
